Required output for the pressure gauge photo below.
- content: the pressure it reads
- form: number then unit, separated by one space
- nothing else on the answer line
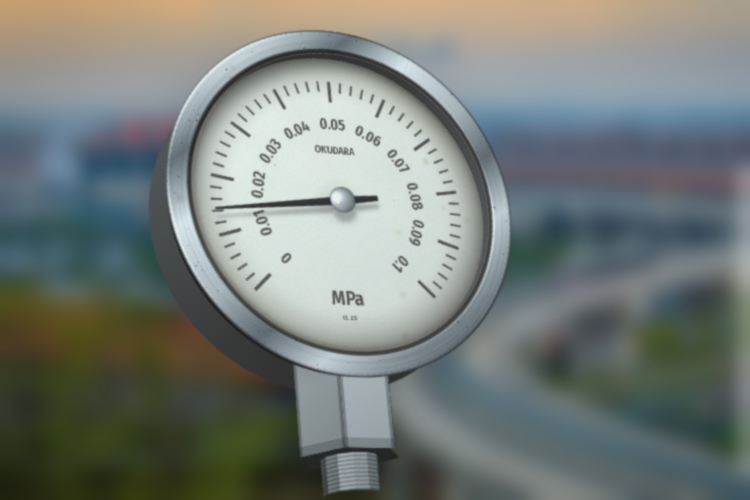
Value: 0.014 MPa
